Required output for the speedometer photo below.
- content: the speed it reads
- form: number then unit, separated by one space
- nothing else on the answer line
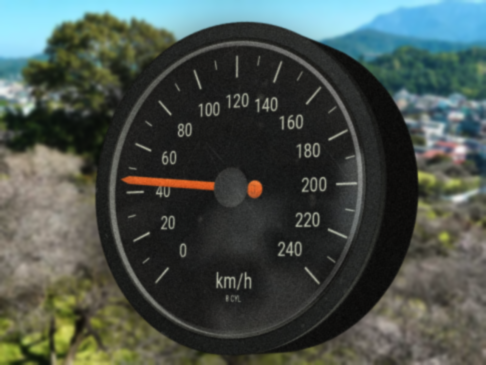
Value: 45 km/h
